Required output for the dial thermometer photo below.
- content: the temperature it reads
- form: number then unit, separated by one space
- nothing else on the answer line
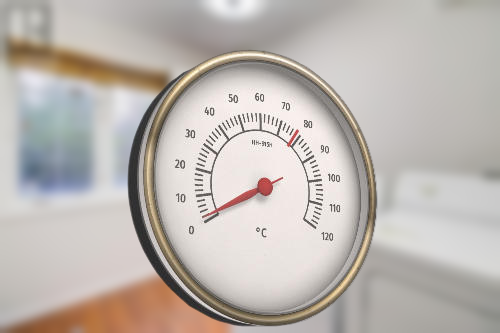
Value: 2 °C
